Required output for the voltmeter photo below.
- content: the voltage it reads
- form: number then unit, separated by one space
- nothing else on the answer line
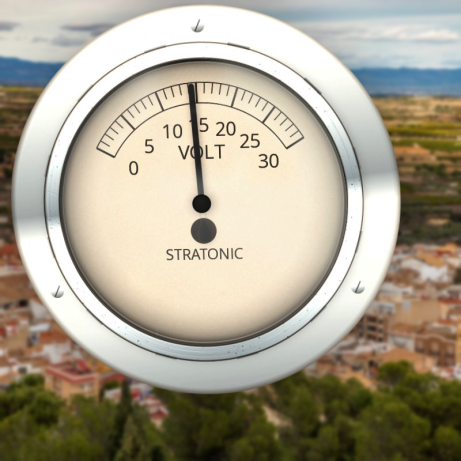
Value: 14.5 V
